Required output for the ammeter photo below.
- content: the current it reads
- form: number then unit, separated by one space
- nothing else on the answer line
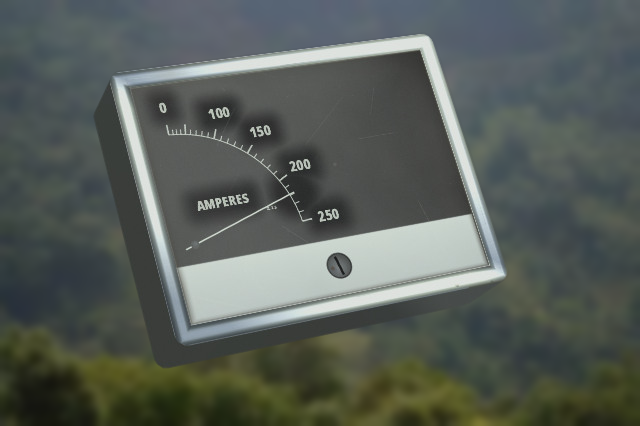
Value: 220 A
